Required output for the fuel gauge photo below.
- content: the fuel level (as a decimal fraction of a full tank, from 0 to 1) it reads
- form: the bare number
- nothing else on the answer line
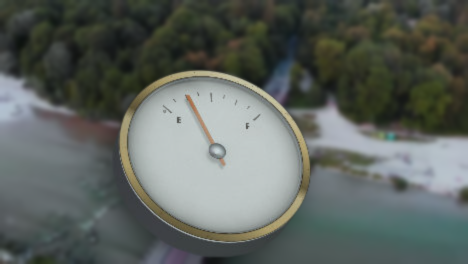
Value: 0.25
